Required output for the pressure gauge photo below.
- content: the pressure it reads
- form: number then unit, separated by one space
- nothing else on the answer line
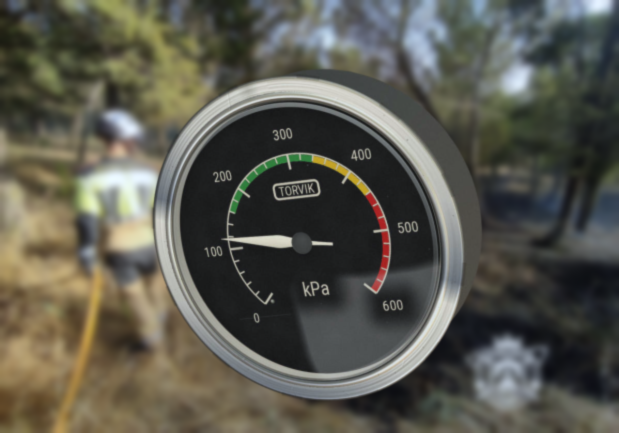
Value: 120 kPa
